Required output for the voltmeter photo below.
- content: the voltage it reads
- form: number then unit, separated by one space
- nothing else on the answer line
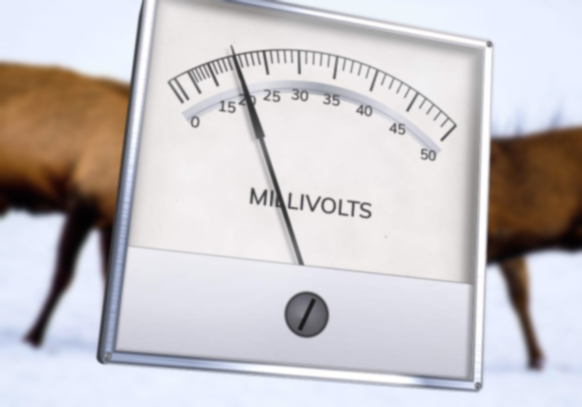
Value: 20 mV
